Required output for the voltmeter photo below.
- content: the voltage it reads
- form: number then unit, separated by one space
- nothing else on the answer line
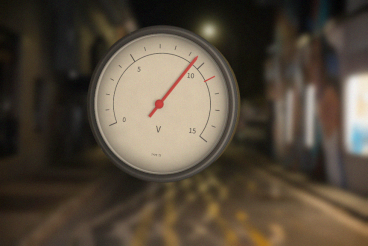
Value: 9.5 V
